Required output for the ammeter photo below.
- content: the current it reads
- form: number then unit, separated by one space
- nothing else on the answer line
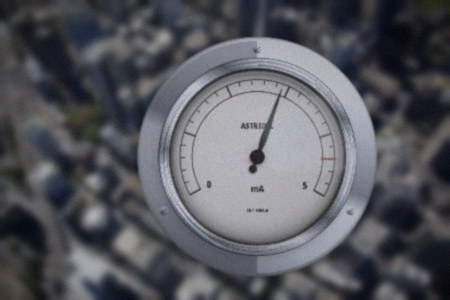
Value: 2.9 mA
